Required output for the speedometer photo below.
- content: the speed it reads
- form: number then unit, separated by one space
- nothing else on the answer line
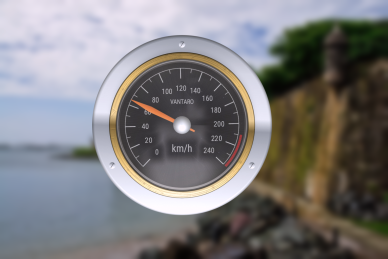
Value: 65 km/h
